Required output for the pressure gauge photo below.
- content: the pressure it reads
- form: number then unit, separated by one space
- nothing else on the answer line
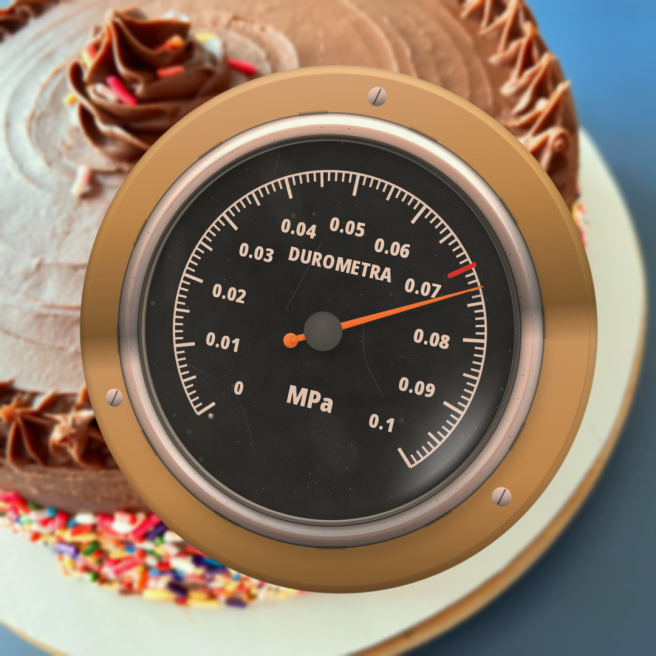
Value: 0.073 MPa
